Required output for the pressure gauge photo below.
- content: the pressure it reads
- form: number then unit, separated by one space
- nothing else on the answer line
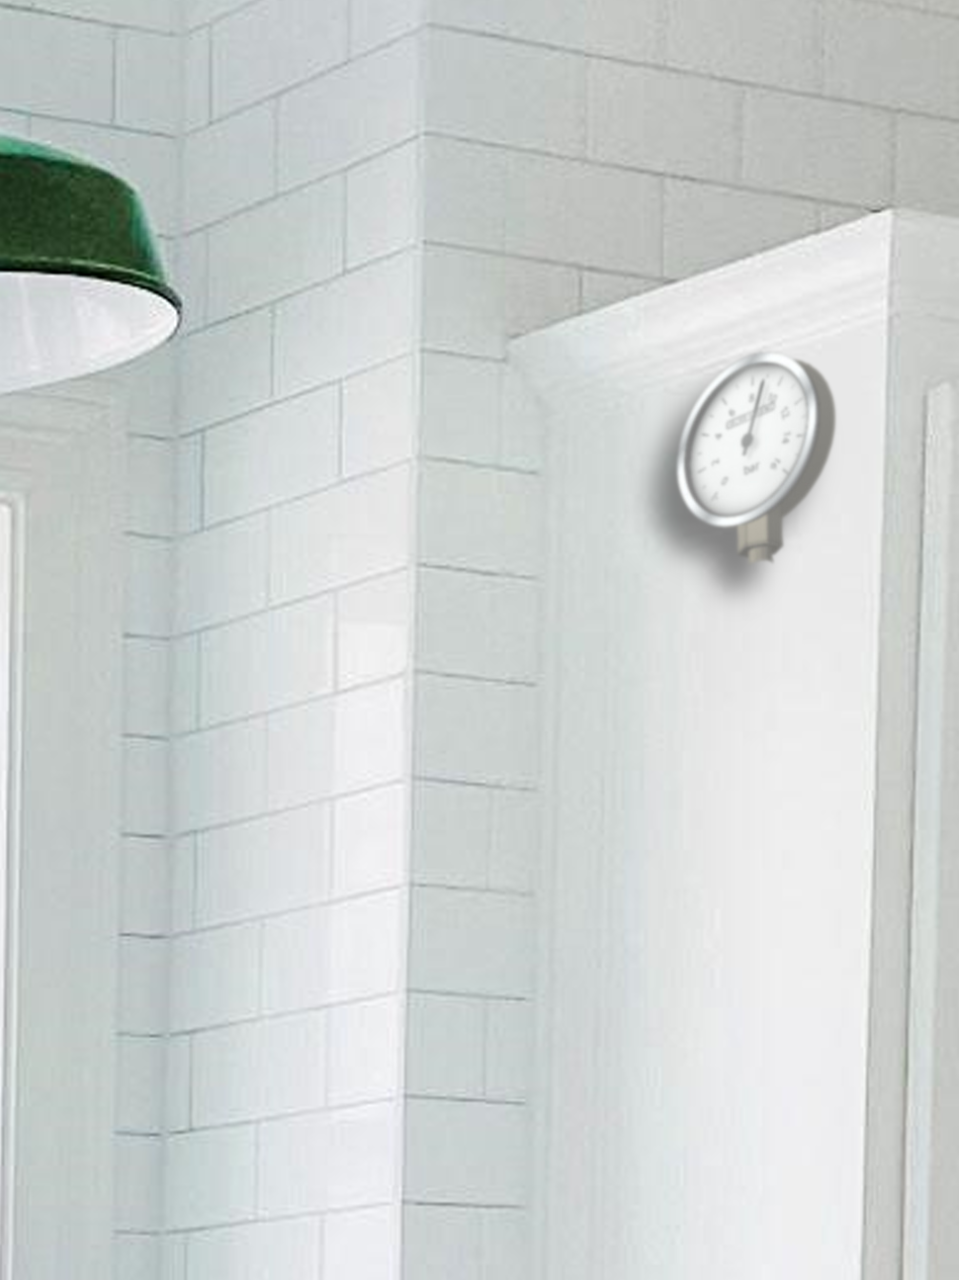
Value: 9 bar
